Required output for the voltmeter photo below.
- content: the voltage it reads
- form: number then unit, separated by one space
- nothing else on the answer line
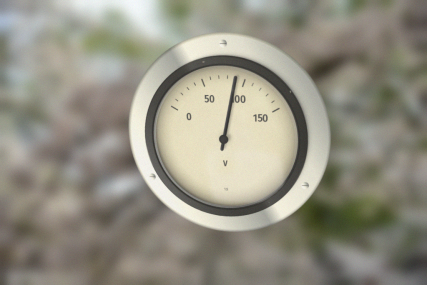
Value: 90 V
